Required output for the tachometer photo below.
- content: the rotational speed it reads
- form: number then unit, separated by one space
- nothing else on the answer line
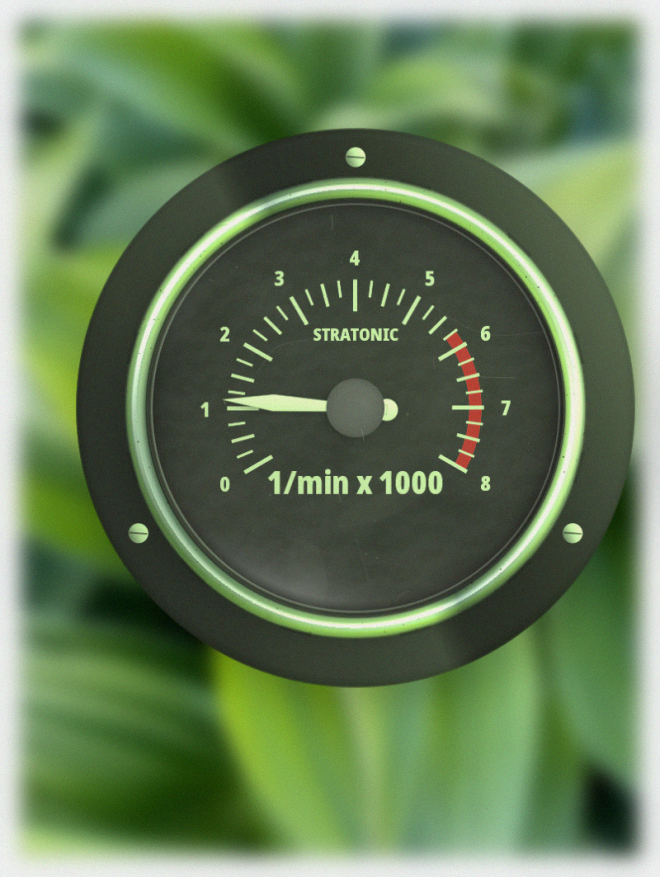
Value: 1125 rpm
